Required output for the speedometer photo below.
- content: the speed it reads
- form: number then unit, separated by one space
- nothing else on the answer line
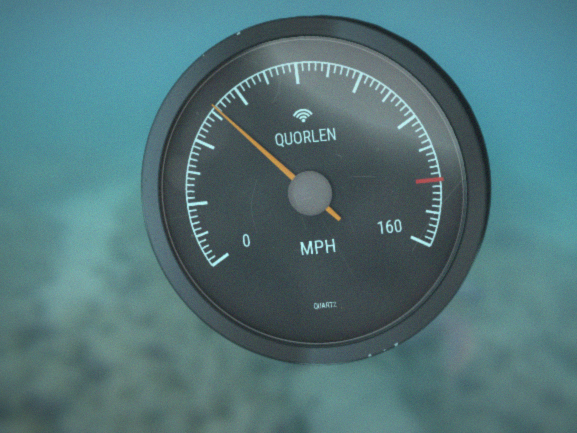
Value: 52 mph
